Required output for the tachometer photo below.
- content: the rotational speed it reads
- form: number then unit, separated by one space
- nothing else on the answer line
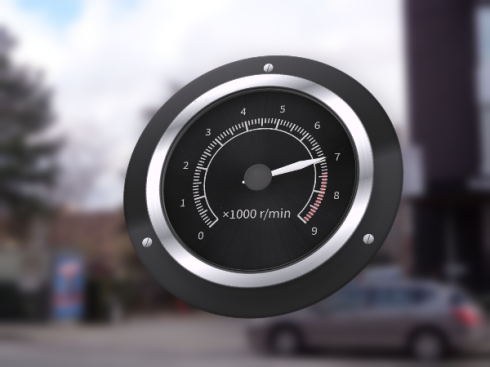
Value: 7000 rpm
